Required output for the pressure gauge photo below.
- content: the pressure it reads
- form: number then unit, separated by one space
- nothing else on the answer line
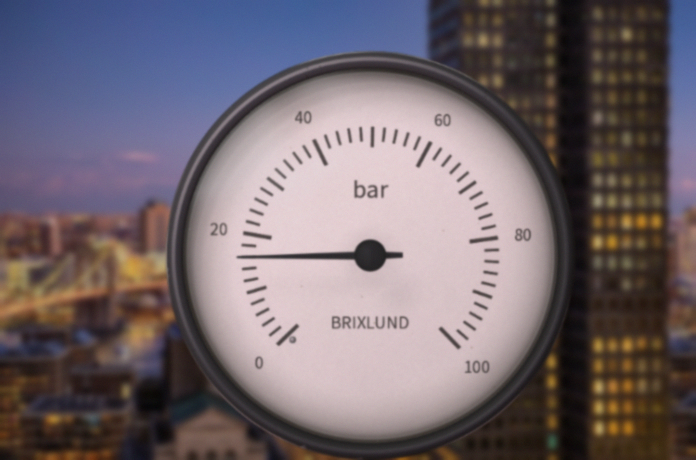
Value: 16 bar
